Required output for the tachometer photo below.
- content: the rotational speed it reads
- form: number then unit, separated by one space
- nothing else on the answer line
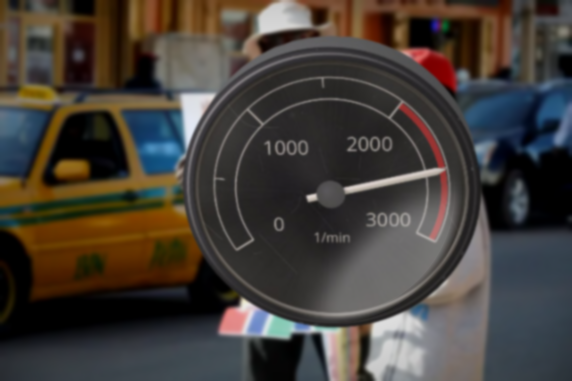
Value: 2500 rpm
